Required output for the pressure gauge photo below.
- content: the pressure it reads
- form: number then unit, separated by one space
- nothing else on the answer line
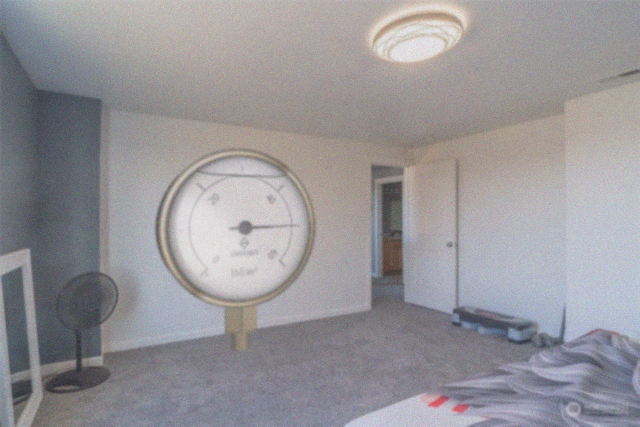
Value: 50 psi
